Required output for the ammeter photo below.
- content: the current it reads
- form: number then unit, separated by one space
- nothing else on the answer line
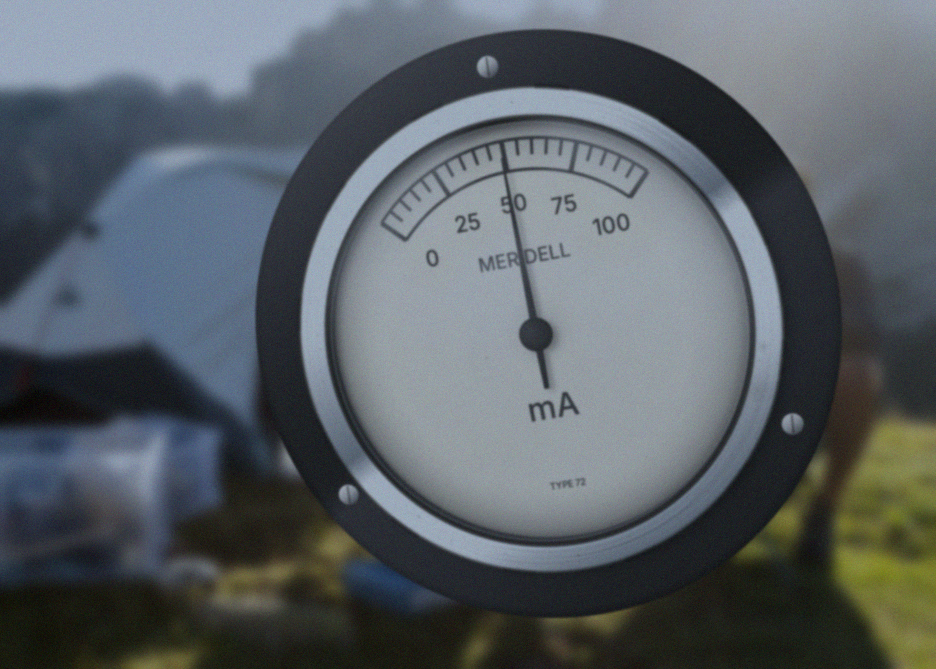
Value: 50 mA
